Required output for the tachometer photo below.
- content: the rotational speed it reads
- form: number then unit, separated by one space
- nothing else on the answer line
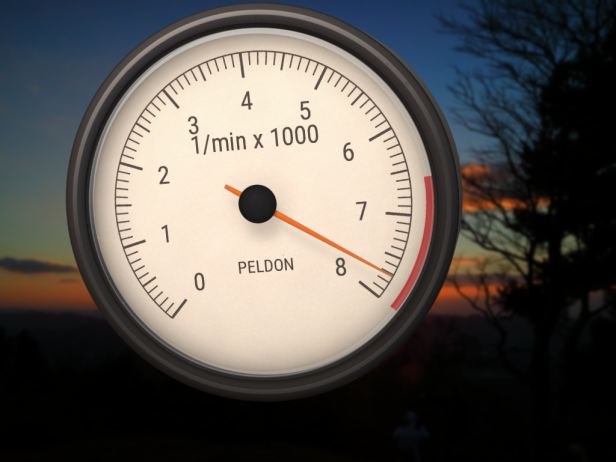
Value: 7700 rpm
